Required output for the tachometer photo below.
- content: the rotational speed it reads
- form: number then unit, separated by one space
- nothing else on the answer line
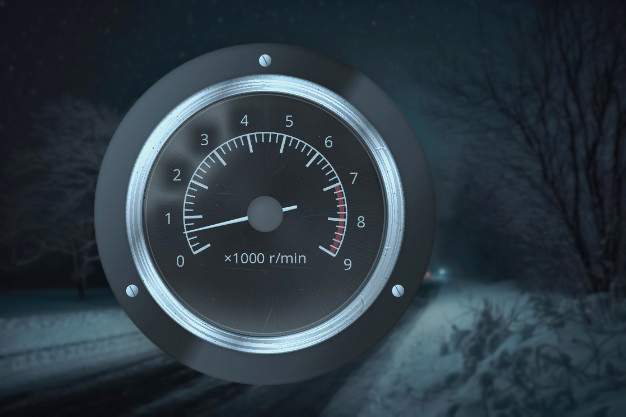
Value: 600 rpm
